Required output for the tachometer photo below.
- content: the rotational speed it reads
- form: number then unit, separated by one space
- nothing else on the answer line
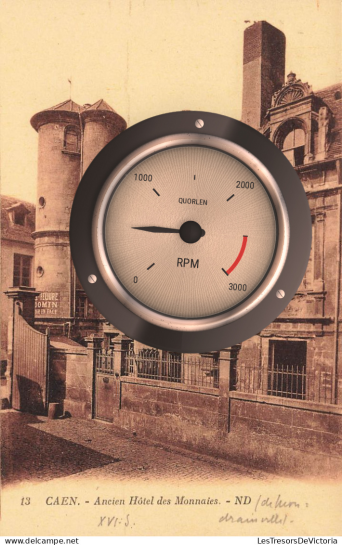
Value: 500 rpm
